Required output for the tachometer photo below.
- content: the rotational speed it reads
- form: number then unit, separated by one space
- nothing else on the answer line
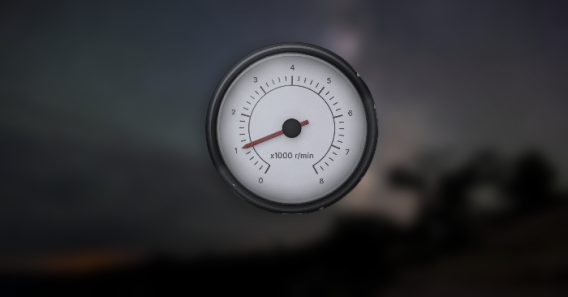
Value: 1000 rpm
